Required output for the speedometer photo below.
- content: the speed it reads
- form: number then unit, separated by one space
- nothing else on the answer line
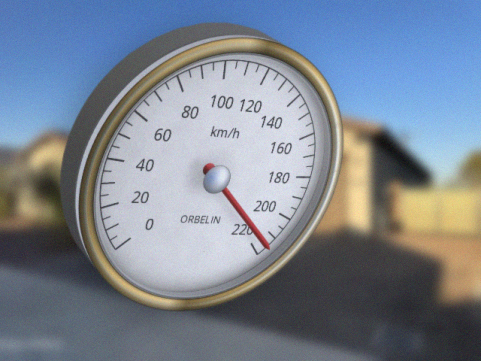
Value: 215 km/h
